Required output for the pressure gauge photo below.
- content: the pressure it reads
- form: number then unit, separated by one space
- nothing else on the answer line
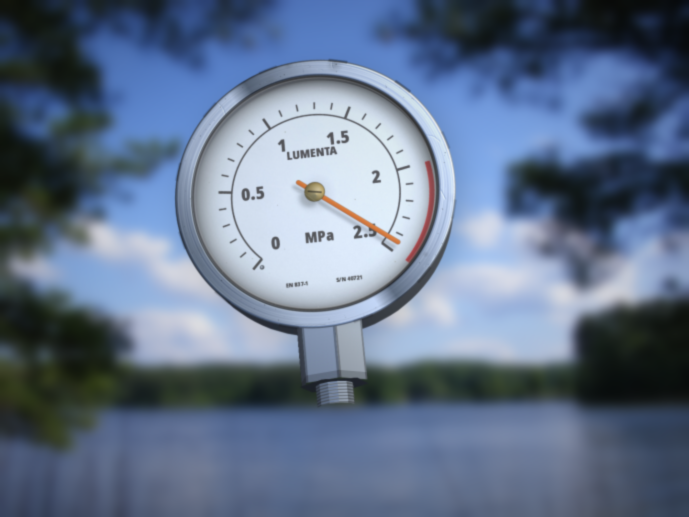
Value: 2.45 MPa
